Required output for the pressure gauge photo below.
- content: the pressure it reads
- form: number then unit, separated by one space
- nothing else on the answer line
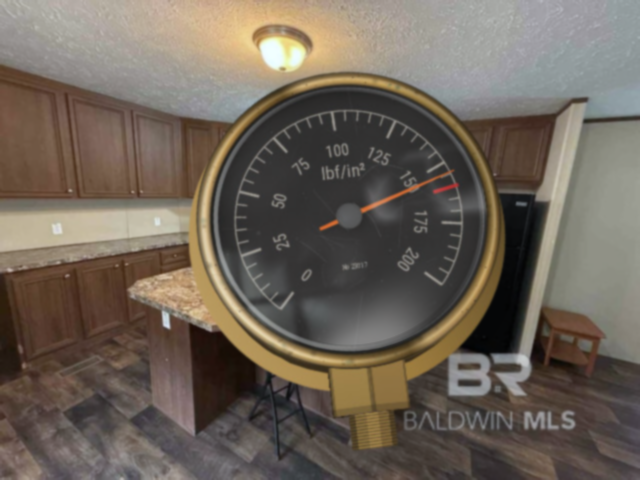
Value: 155 psi
